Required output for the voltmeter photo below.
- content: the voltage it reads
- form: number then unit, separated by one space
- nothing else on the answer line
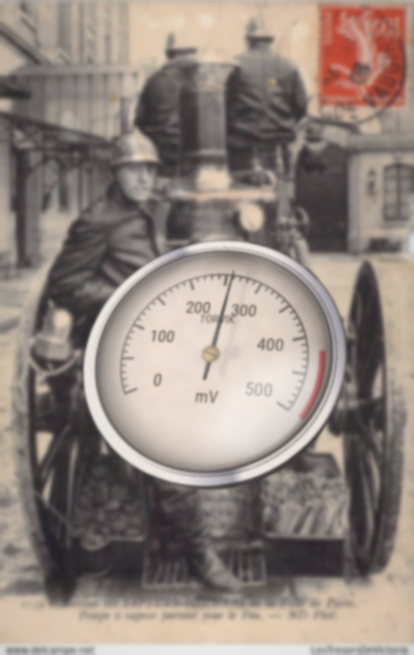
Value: 260 mV
